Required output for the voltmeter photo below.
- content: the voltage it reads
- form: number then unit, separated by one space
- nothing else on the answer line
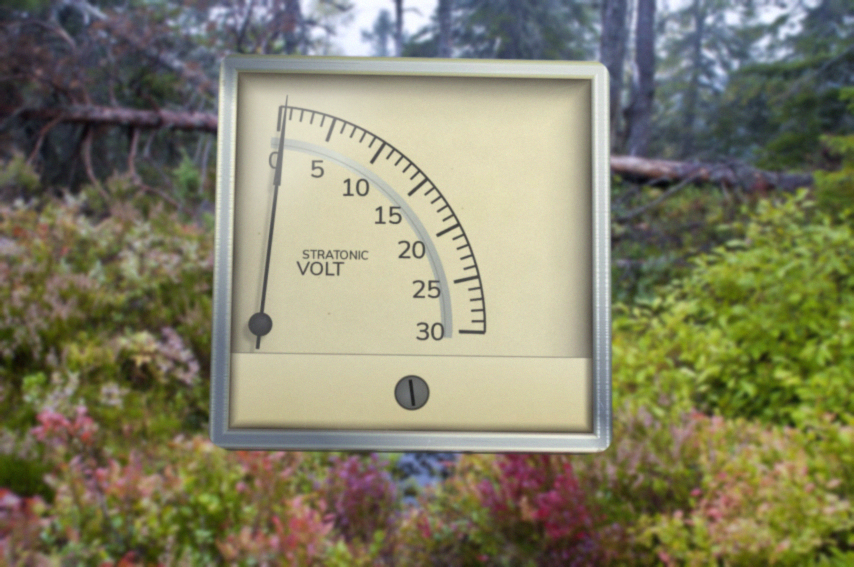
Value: 0.5 V
